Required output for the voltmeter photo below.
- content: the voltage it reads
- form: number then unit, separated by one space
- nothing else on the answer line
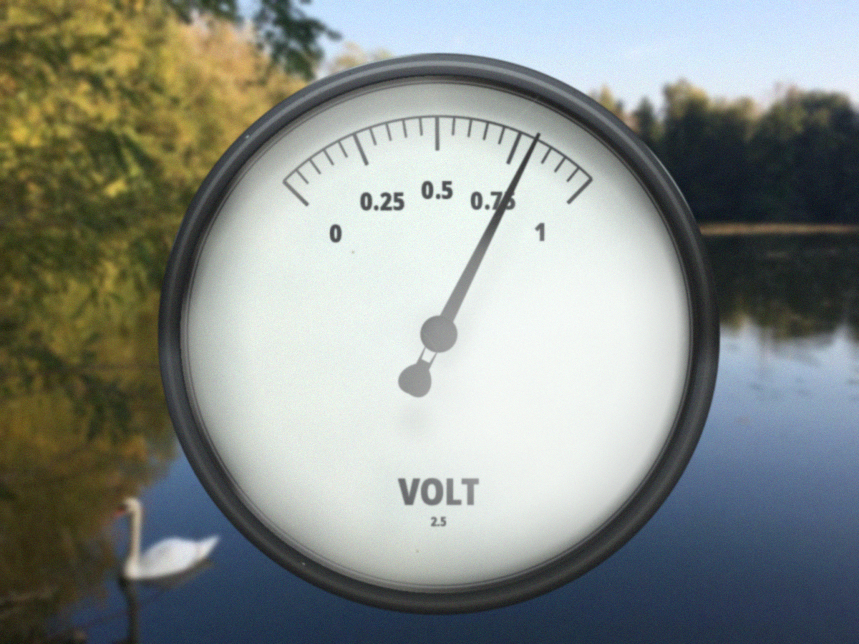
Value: 0.8 V
